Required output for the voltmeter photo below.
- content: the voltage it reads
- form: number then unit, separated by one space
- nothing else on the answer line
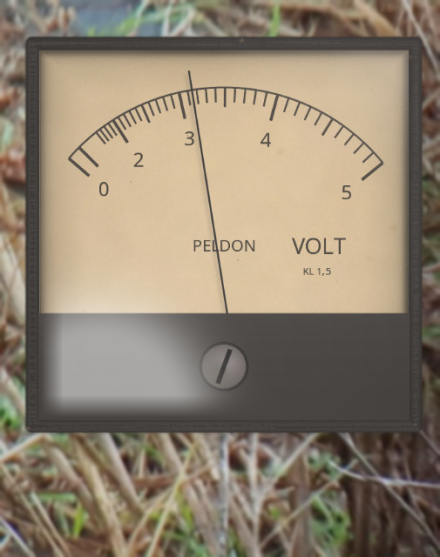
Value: 3.15 V
